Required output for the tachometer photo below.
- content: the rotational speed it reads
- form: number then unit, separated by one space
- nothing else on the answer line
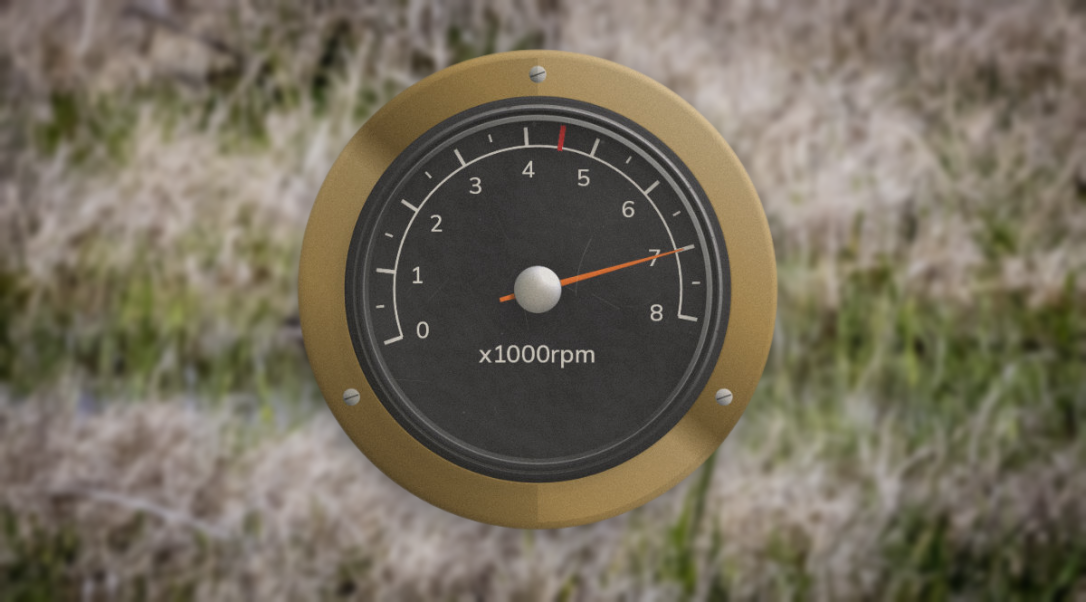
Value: 7000 rpm
